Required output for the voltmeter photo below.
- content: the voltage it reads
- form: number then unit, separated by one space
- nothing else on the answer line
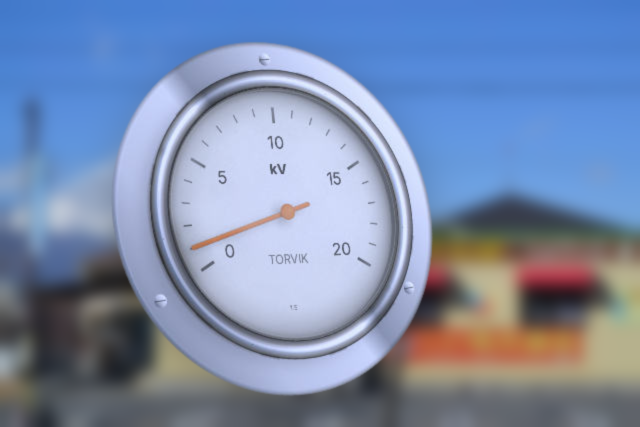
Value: 1 kV
